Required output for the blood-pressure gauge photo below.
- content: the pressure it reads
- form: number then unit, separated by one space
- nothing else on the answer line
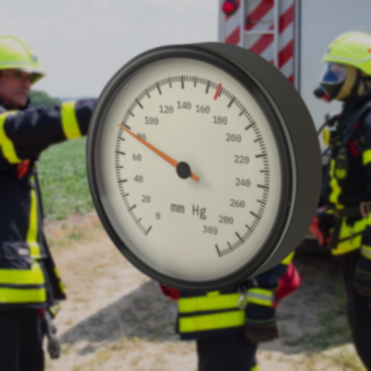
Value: 80 mmHg
